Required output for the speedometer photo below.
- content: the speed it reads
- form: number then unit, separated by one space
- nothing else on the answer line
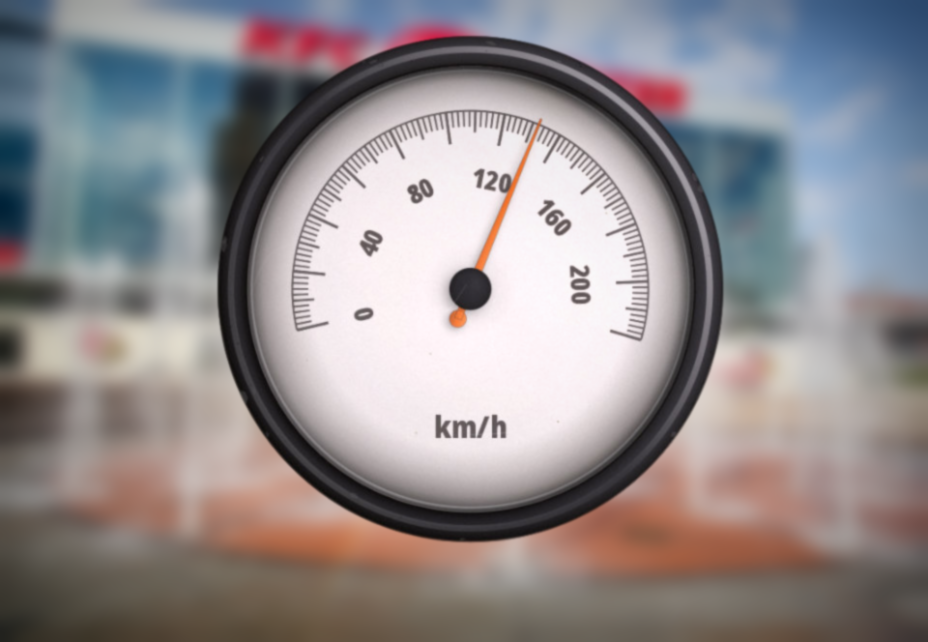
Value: 132 km/h
